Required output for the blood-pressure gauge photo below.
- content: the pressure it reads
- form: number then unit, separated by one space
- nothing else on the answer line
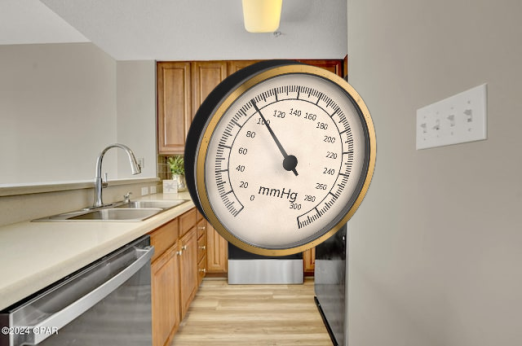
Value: 100 mmHg
